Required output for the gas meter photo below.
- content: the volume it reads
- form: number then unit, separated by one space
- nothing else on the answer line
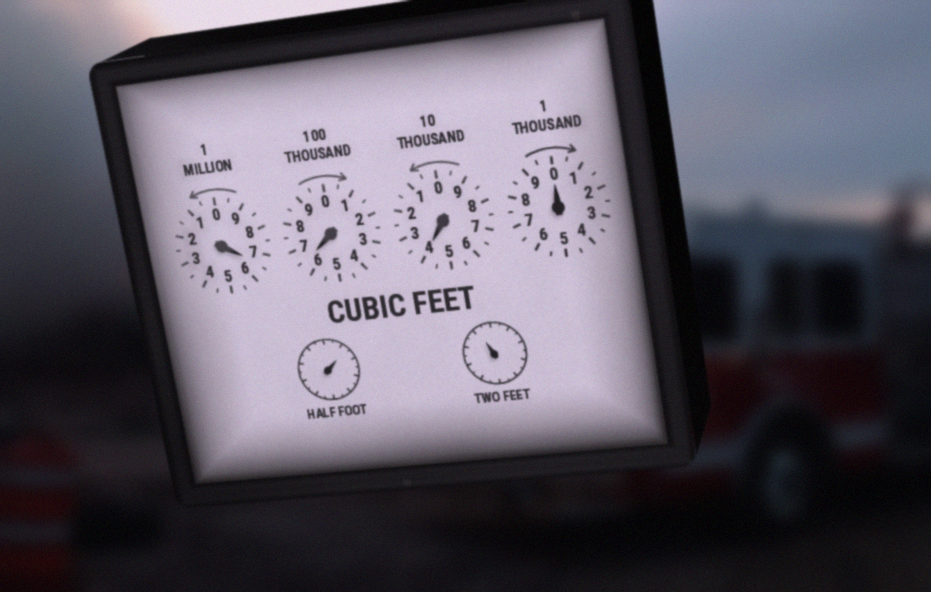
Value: 664000 ft³
